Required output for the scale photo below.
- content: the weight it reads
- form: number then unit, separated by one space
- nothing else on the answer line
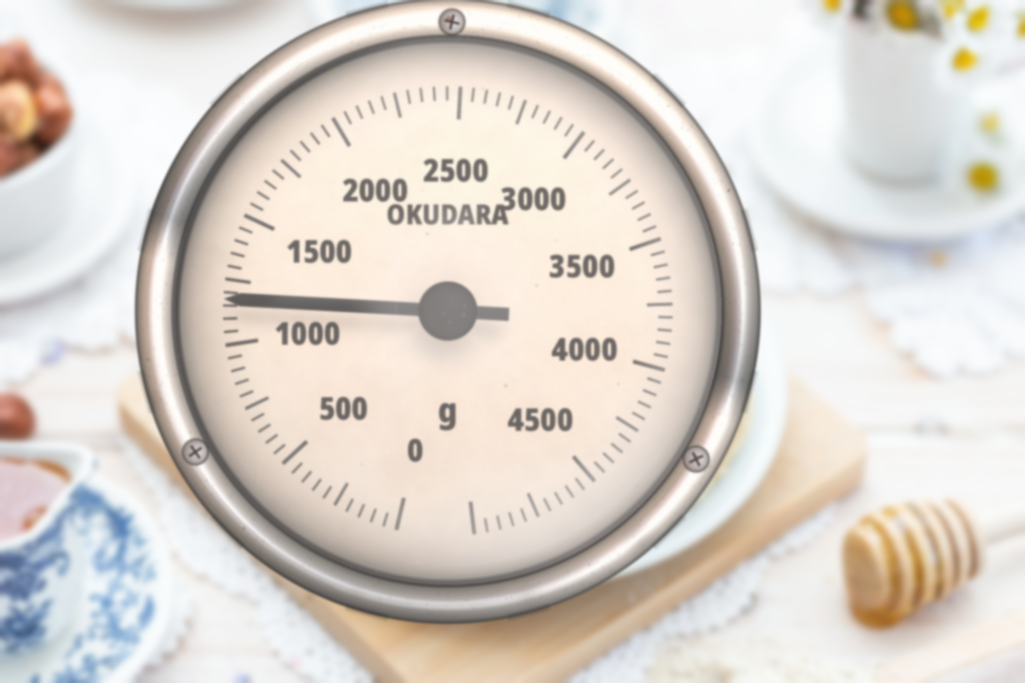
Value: 1175 g
